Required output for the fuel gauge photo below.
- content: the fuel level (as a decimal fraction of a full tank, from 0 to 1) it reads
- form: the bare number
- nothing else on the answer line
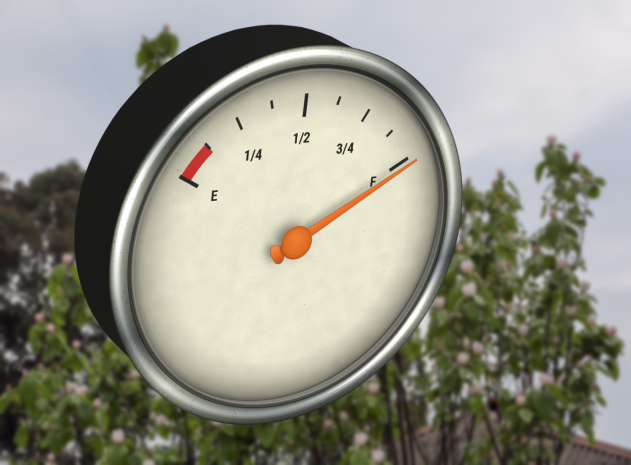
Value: 1
